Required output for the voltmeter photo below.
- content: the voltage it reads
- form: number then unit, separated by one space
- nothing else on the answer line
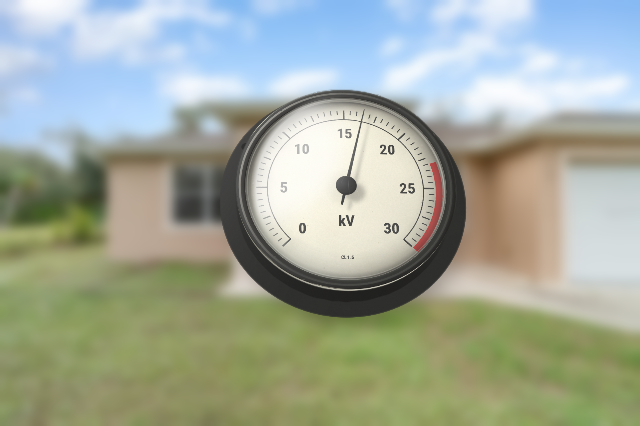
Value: 16.5 kV
